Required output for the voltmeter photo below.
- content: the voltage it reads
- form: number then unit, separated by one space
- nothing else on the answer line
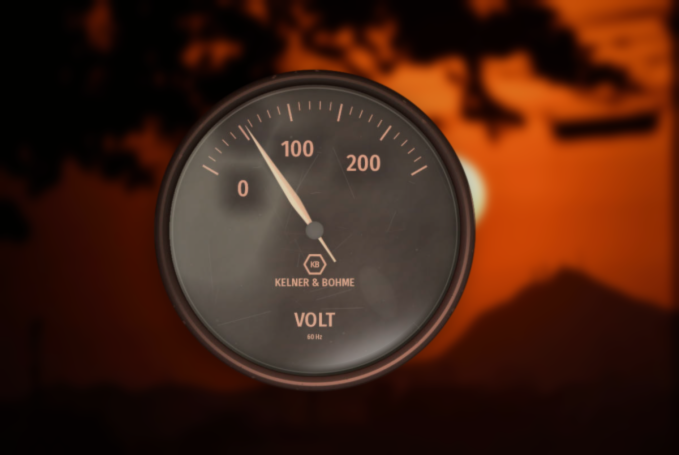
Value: 55 V
